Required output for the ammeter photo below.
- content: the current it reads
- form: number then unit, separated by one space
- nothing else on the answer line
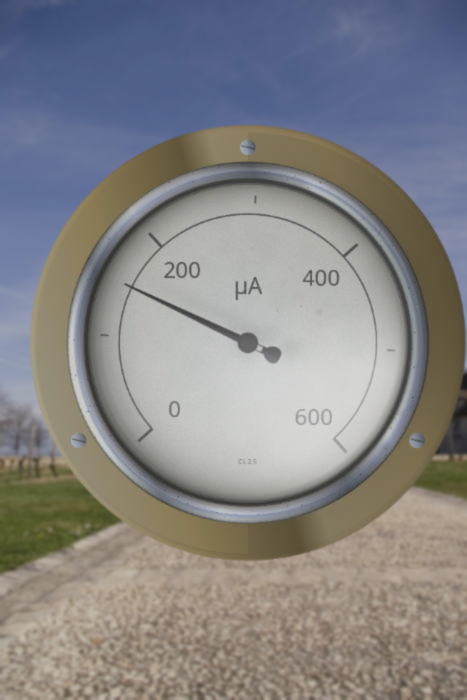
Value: 150 µA
